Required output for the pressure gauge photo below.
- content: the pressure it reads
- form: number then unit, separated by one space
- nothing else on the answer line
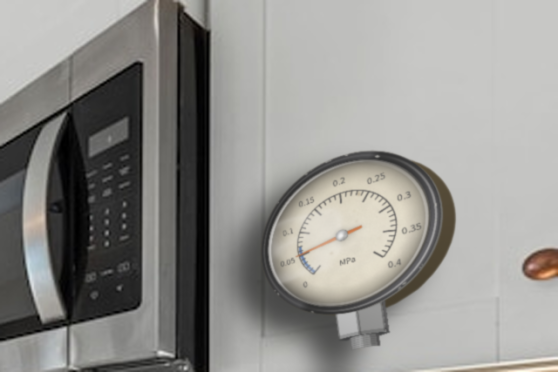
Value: 0.05 MPa
